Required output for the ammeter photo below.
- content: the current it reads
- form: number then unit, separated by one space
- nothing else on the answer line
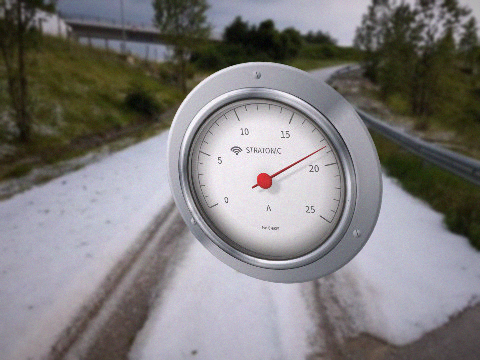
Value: 18.5 A
